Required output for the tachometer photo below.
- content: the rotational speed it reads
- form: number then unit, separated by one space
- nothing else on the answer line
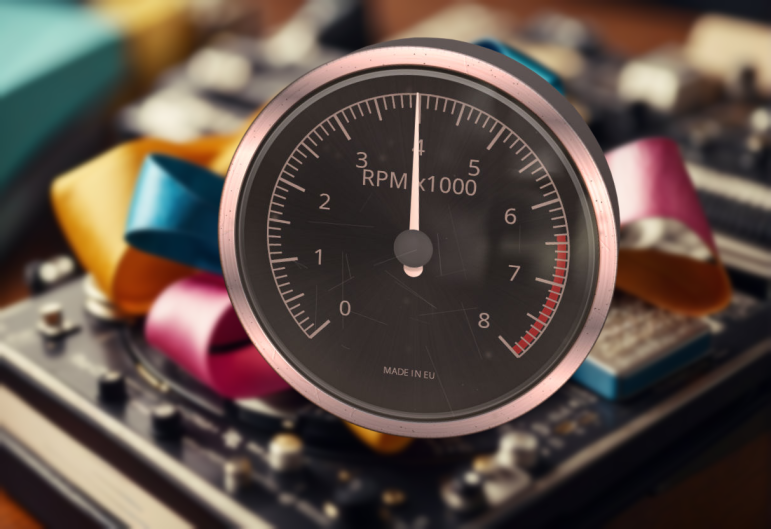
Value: 4000 rpm
